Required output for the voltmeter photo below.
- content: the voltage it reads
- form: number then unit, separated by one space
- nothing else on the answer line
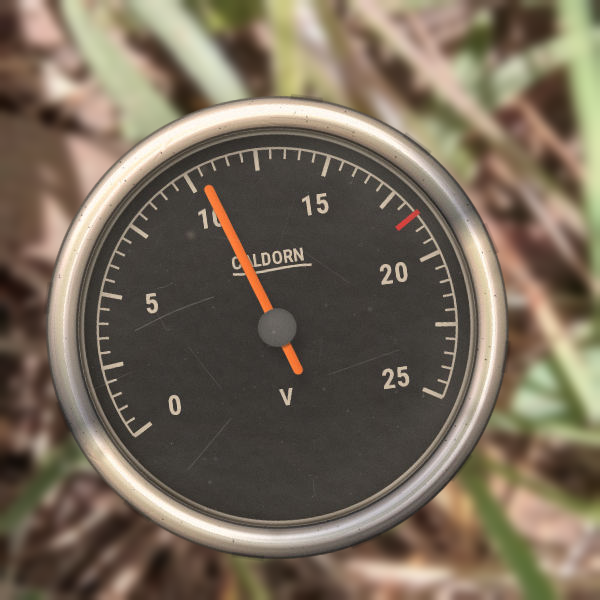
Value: 10.5 V
